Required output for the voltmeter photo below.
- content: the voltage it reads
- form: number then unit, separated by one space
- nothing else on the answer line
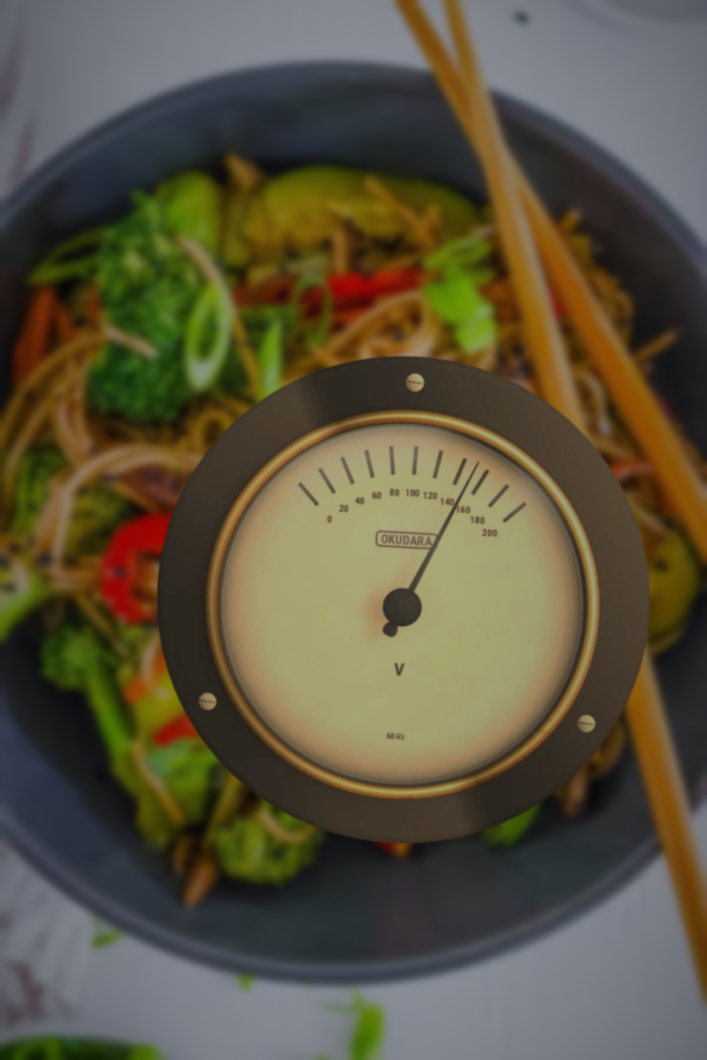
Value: 150 V
